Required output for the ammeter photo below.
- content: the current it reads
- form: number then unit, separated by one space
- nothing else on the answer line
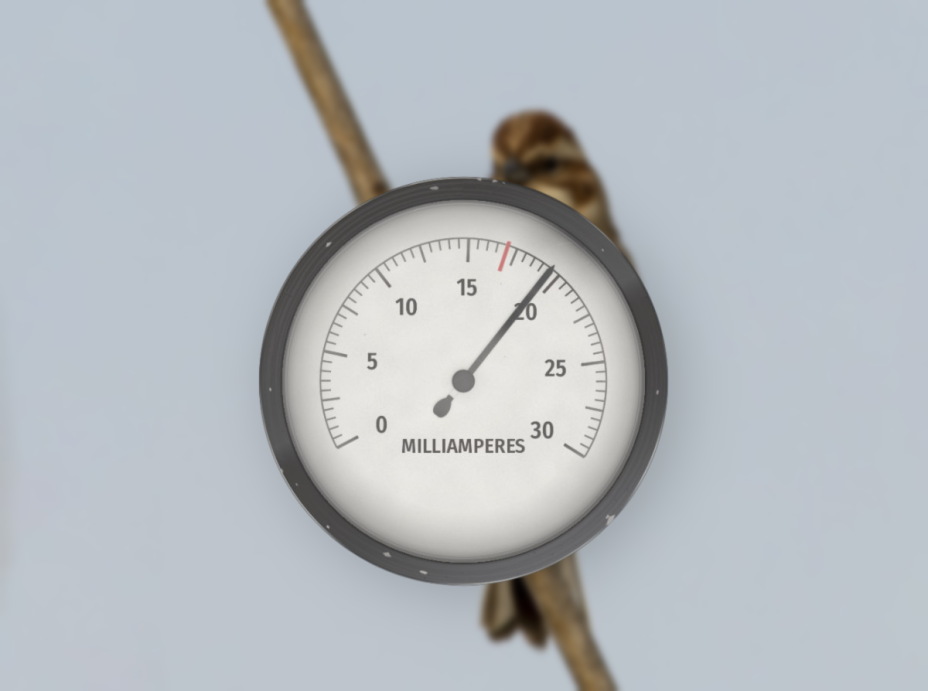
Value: 19.5 mA
